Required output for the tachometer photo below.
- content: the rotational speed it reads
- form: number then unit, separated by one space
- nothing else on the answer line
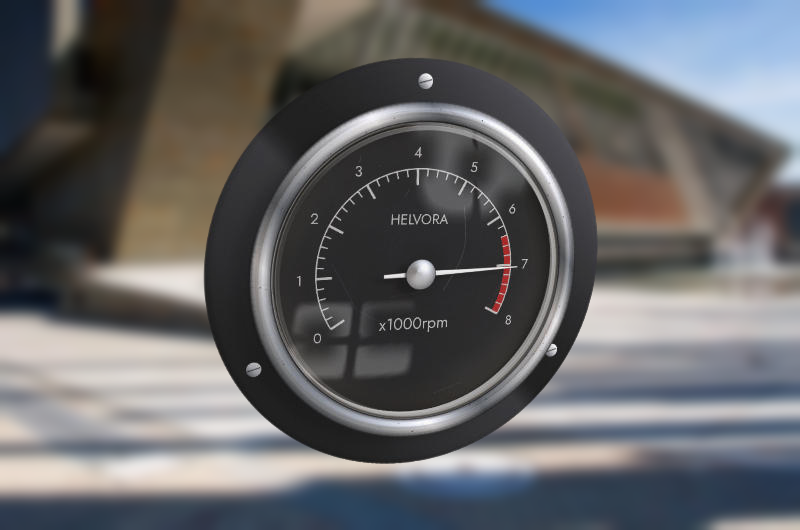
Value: 7000 rpm
